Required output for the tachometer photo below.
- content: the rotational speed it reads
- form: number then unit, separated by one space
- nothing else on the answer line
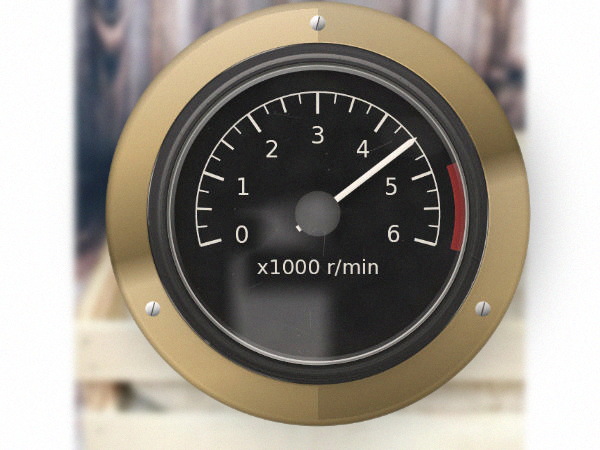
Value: 4500 rpm
